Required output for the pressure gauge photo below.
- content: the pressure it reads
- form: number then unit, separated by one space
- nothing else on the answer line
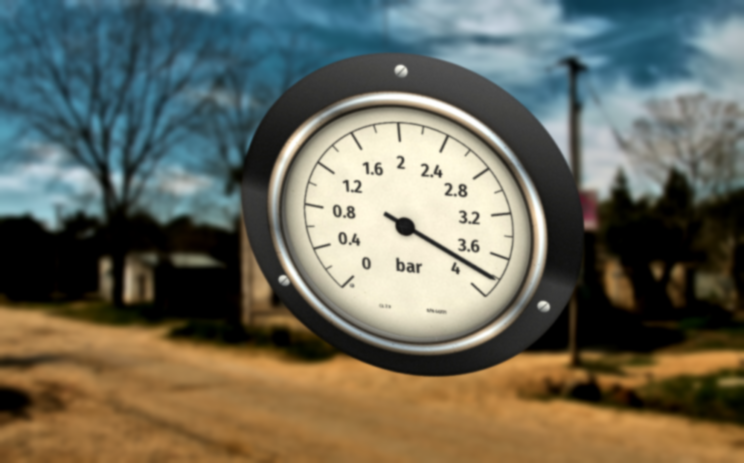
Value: 3.8 bar
